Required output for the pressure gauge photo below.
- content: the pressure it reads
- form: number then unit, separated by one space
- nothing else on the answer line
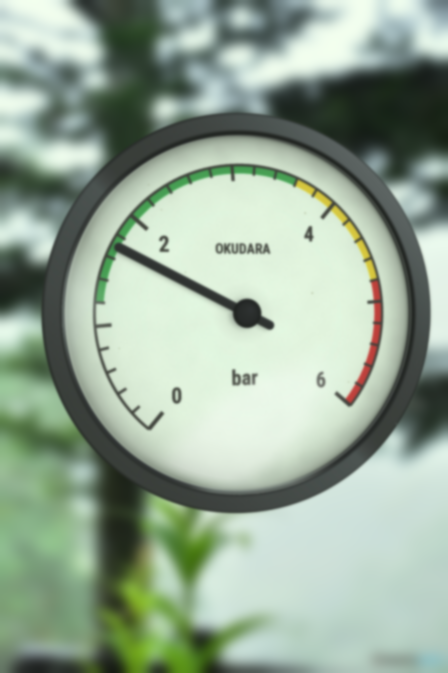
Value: 1.7 bar
